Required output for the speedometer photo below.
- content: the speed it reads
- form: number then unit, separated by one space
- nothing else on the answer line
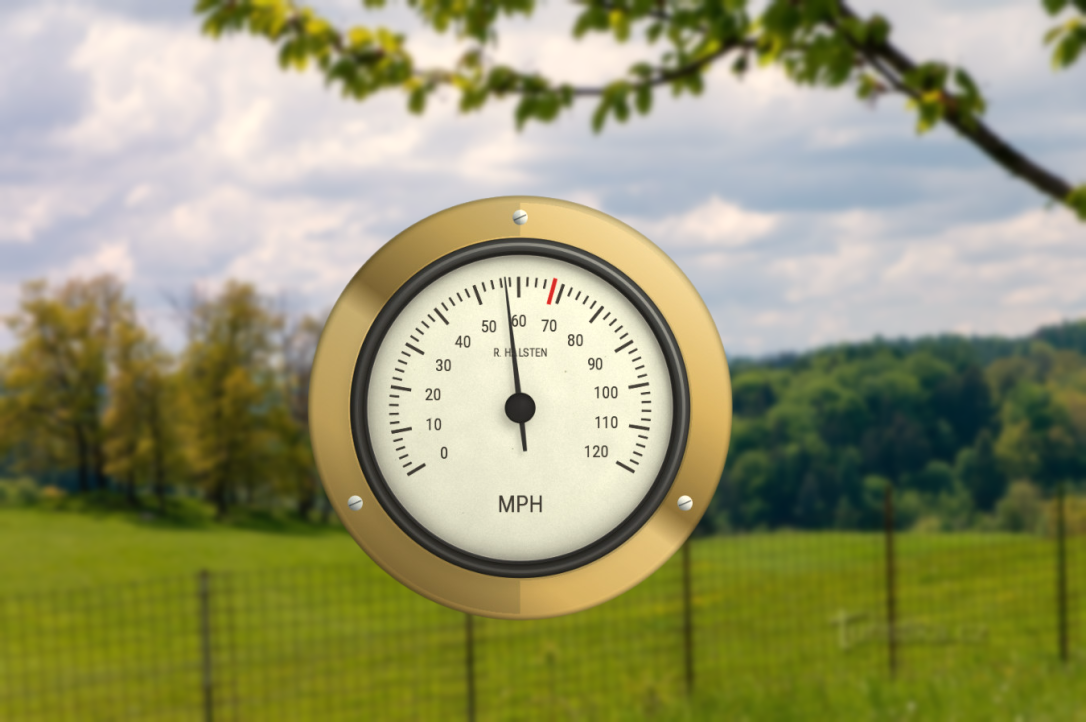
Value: 57 mph
